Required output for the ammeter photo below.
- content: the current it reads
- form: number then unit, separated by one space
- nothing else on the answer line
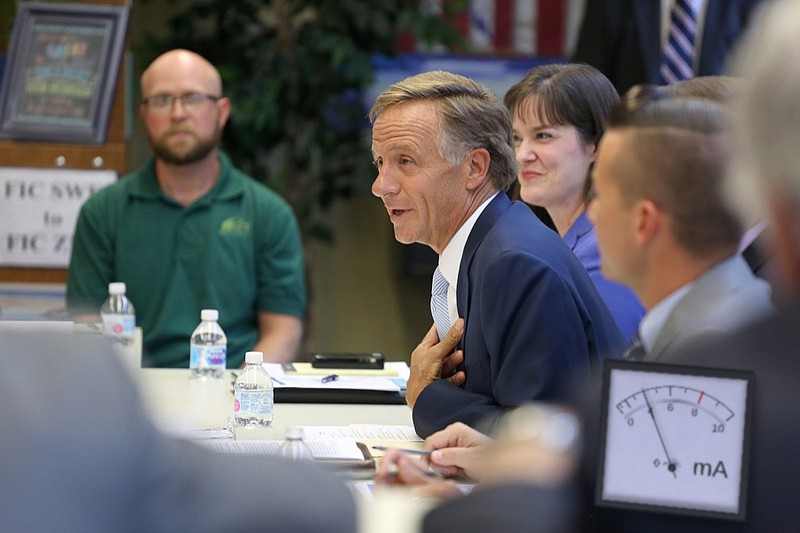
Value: 4 mA
